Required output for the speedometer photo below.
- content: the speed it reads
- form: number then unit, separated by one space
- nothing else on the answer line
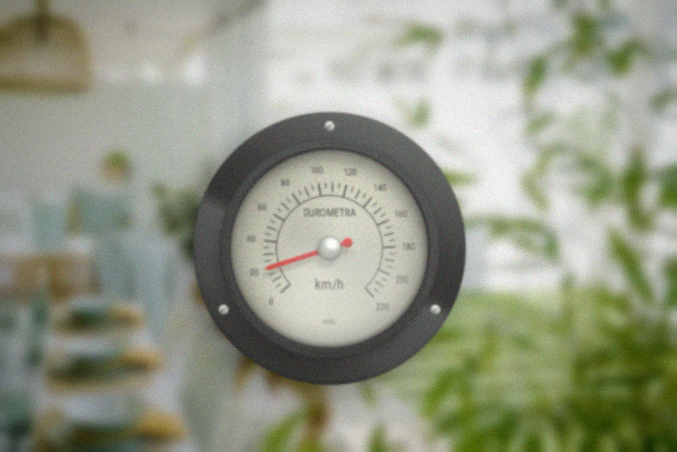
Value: 20 km/h
